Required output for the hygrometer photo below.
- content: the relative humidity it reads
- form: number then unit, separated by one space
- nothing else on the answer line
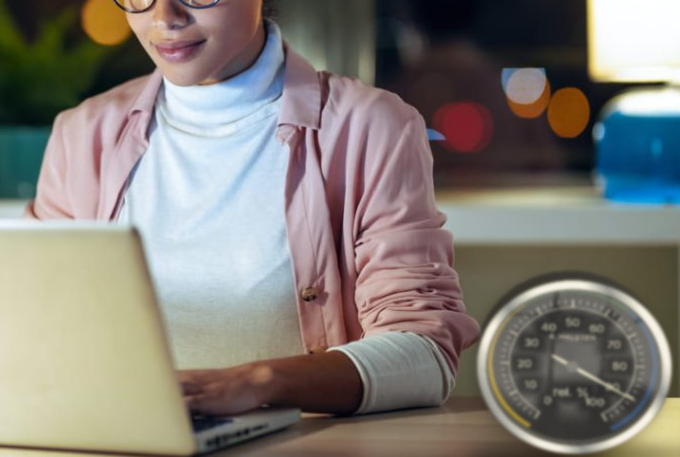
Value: 90 %
